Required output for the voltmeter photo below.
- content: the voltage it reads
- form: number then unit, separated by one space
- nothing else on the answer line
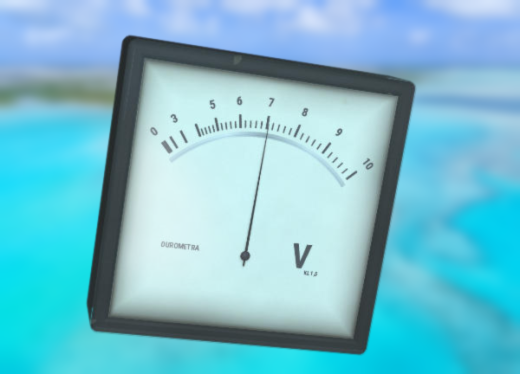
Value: 7 V
